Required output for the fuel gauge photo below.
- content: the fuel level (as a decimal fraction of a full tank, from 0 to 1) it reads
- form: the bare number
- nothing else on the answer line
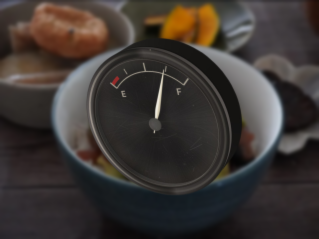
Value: 0.75
